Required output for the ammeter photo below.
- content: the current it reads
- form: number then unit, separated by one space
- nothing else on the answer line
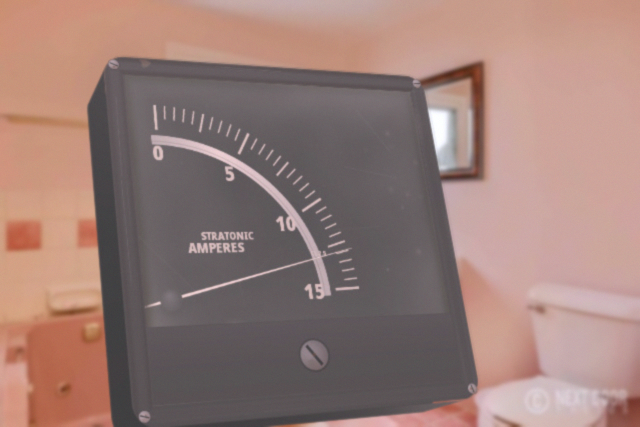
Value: 13 A
